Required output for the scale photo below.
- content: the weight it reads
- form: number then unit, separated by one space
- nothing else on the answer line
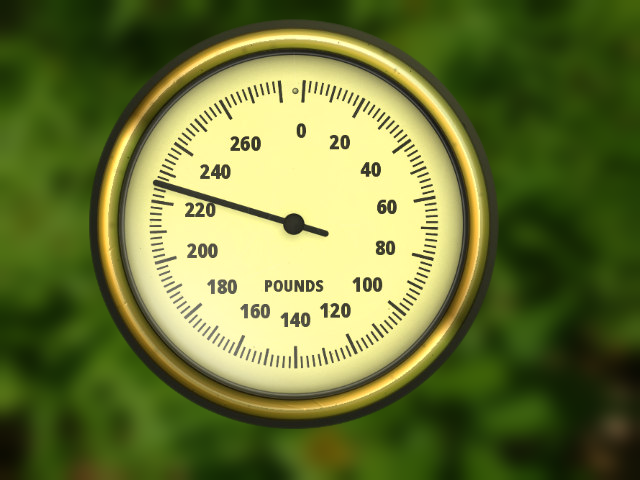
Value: 226 lb
